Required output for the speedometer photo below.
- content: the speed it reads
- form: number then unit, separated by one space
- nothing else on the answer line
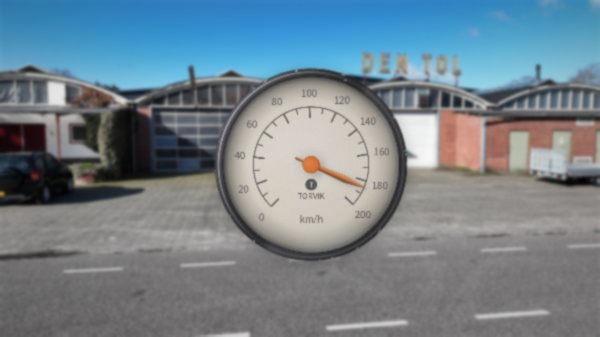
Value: 185 km/h
